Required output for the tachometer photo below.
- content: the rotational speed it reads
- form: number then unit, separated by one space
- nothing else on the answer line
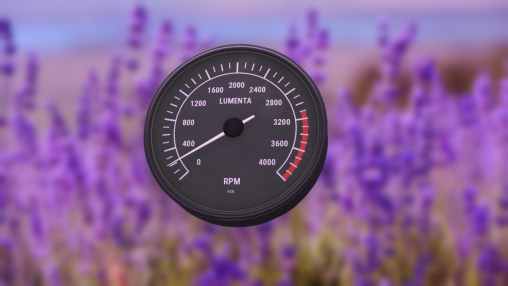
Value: 200 rpm
